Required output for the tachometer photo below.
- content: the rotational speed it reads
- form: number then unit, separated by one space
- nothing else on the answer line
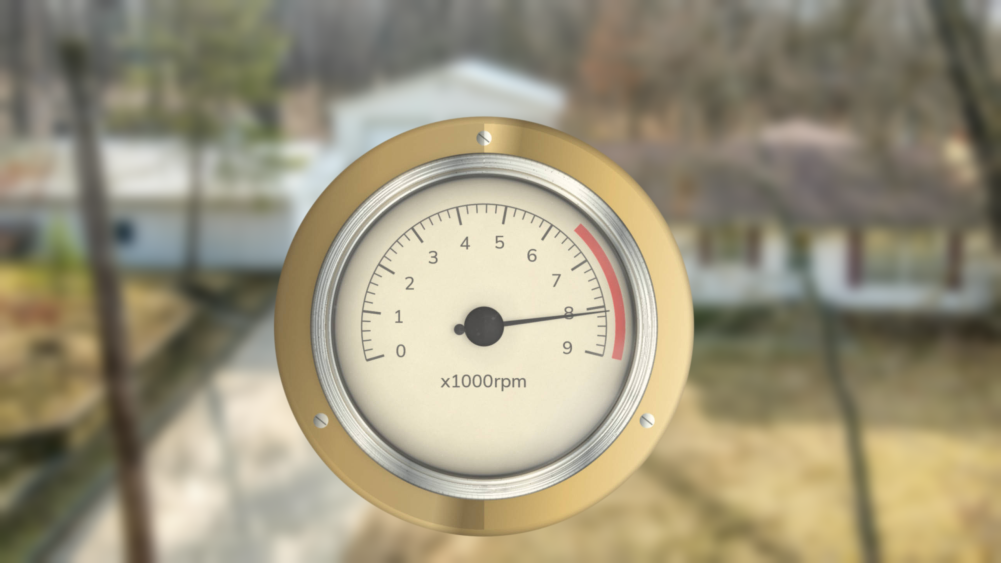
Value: 8100 rpm
